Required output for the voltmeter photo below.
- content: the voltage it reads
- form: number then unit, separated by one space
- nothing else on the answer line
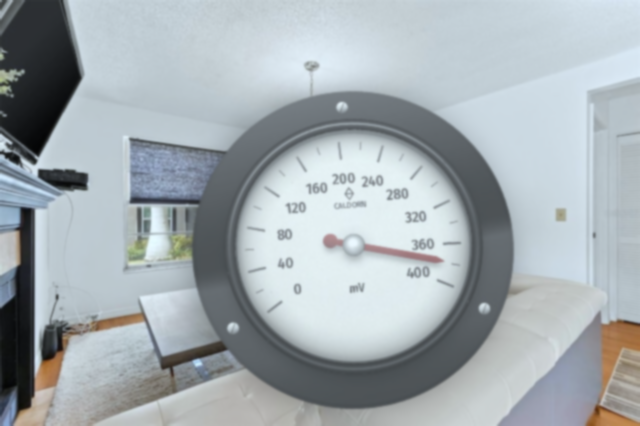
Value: 380 mV
